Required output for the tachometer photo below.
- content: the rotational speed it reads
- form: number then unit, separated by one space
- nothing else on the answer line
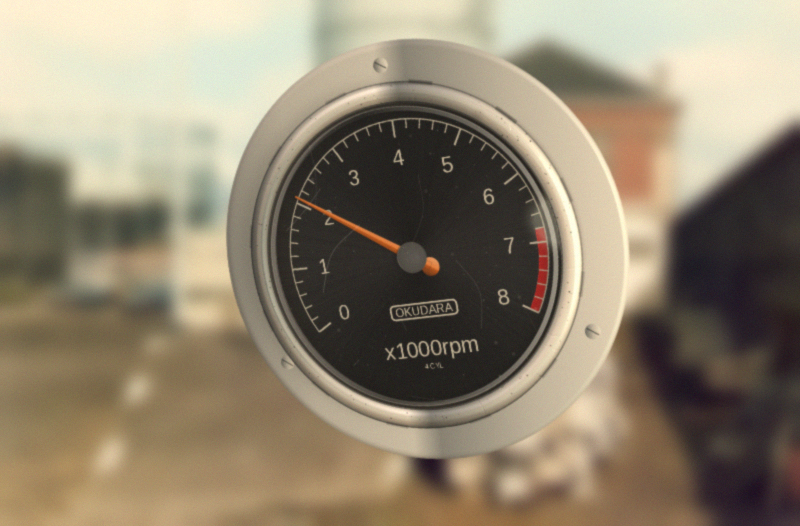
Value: 2100 rpm
